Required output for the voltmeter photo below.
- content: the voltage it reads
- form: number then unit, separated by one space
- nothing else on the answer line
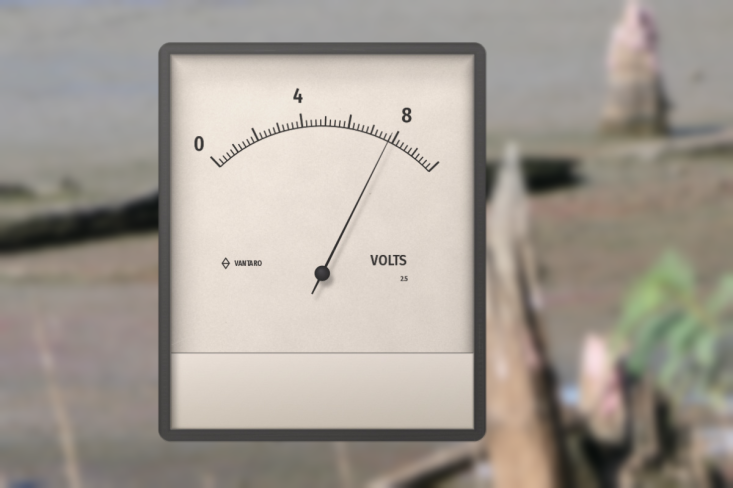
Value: 7.8 V
